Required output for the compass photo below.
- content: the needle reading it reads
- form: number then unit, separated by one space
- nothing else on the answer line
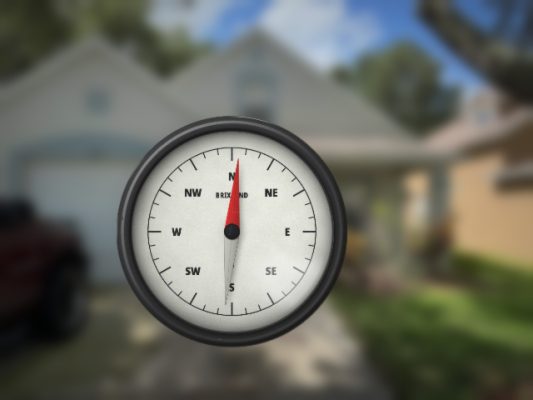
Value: 5 °
